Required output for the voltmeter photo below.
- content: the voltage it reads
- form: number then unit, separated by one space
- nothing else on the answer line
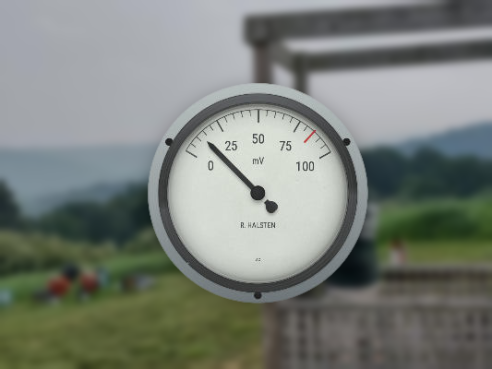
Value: 12.5 mV
